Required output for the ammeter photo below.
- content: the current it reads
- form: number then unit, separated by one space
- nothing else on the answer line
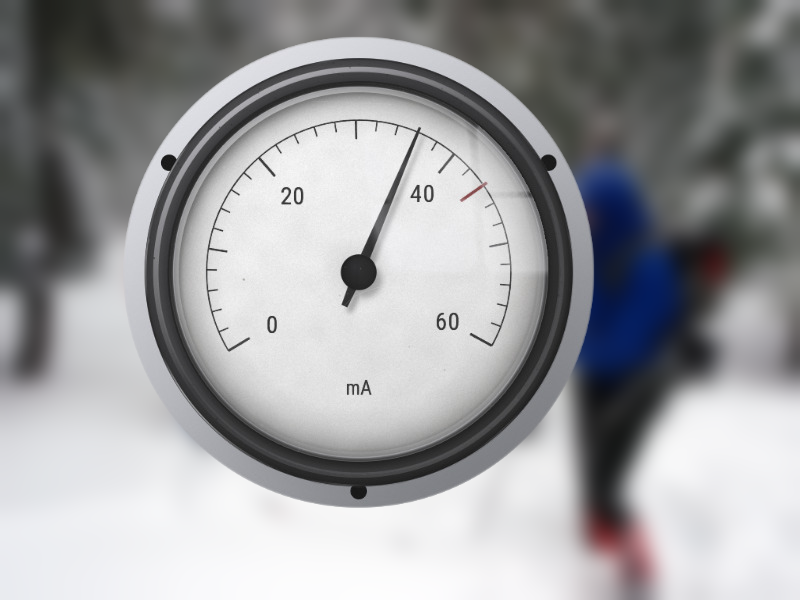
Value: 36 mA
